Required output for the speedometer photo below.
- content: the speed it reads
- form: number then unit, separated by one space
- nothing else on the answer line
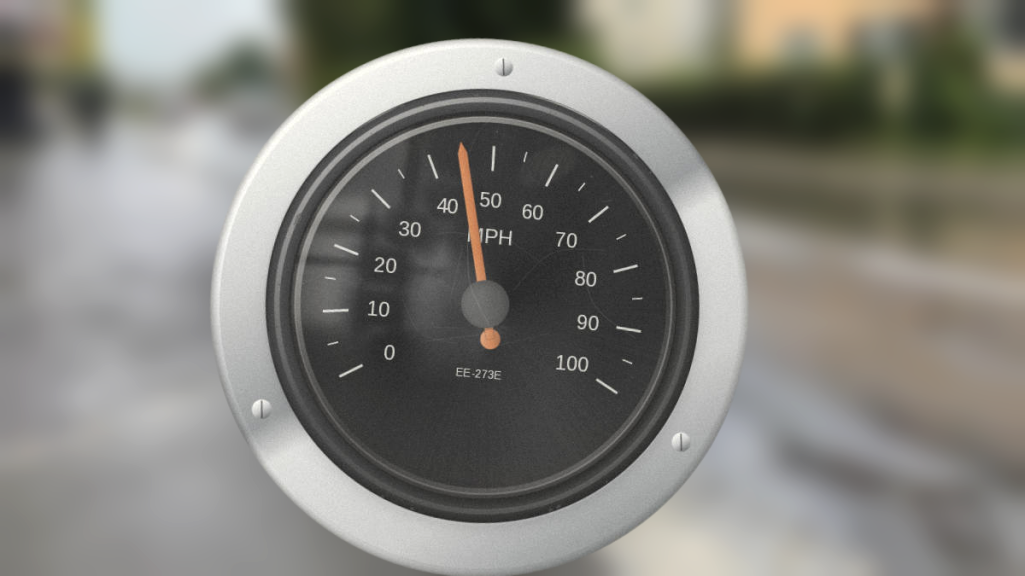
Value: 45 mph
